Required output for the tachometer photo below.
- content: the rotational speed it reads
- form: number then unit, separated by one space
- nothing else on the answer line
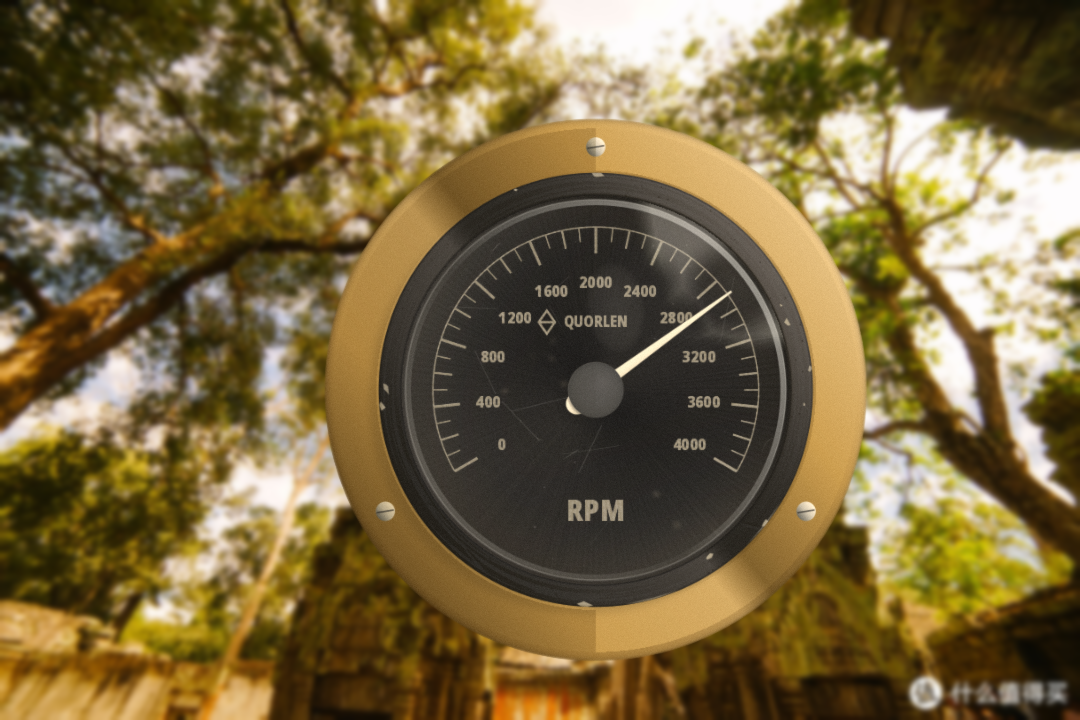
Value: 2900 rpm
